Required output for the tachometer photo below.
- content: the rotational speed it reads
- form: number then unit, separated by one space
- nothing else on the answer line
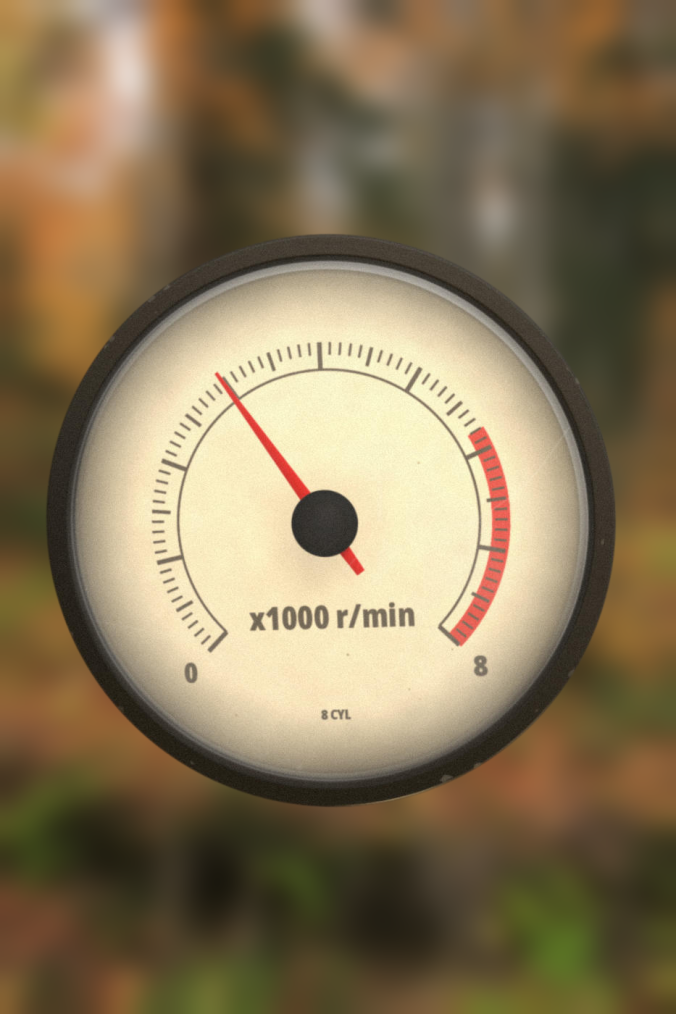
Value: 3000 rpm
